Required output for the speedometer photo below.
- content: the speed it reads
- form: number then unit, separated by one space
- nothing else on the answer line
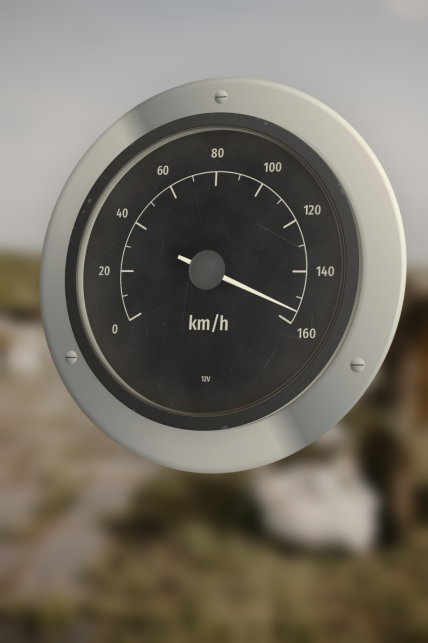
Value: 155 km/h
